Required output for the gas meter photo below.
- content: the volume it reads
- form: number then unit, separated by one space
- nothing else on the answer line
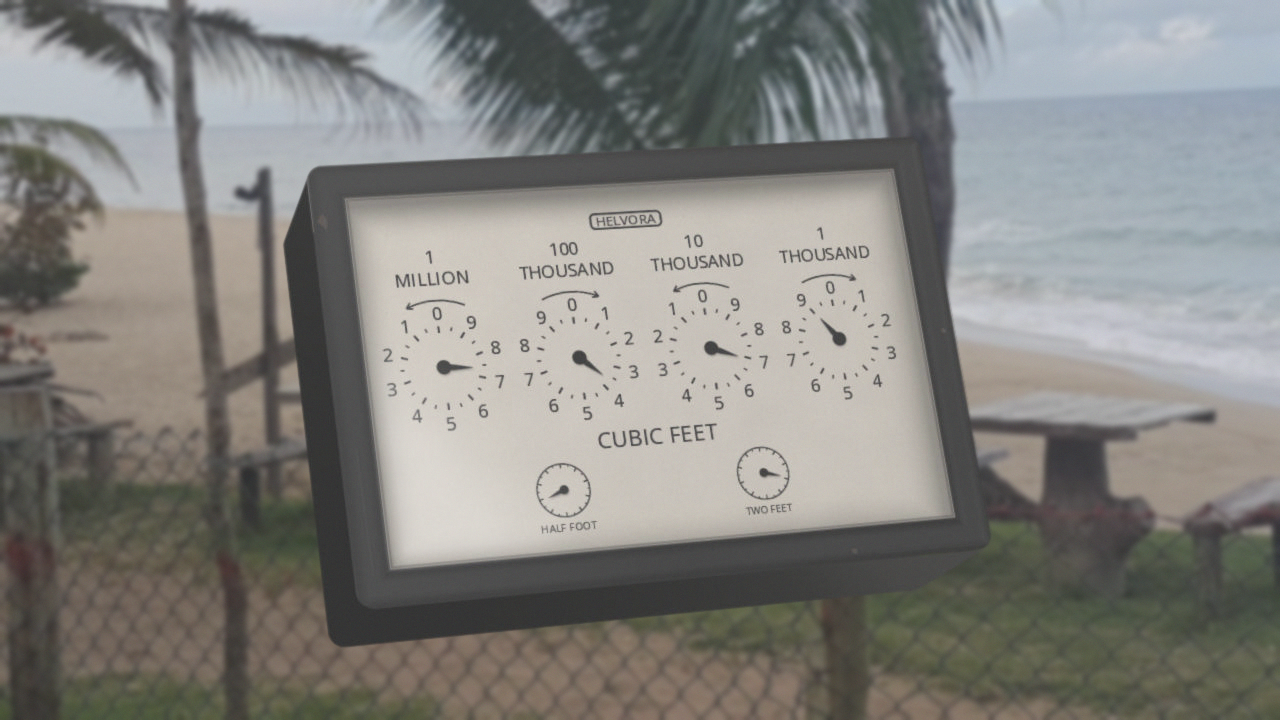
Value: 736900 ft³
